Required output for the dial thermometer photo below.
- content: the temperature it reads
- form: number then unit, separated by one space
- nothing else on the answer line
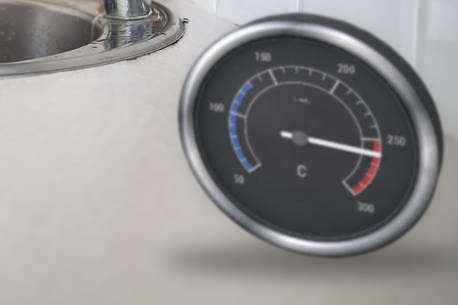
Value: 260 °C
